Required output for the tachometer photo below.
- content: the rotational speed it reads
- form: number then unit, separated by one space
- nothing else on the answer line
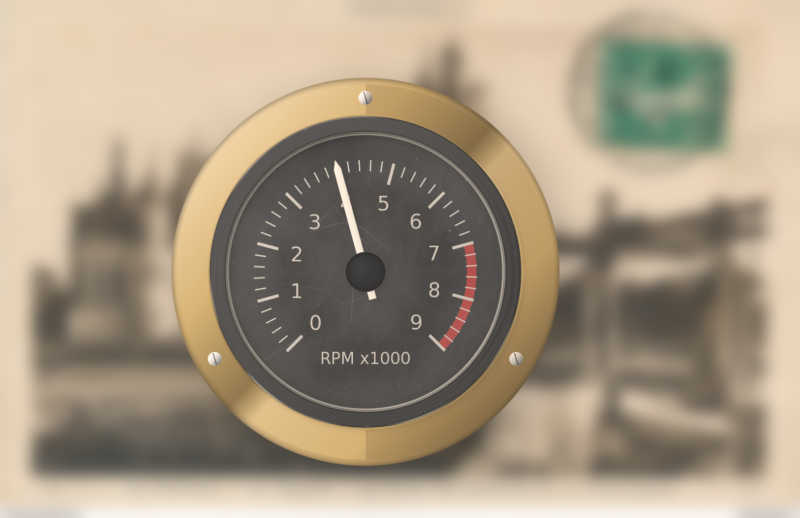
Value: 4000 rpm
